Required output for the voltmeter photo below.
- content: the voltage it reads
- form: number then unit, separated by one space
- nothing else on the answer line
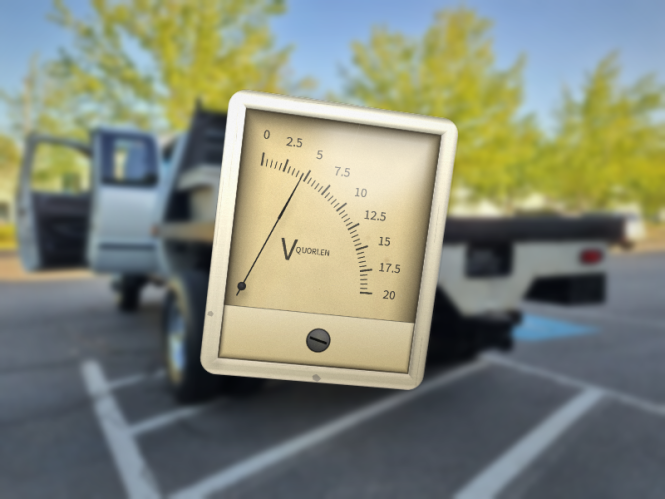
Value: 4.5 V
